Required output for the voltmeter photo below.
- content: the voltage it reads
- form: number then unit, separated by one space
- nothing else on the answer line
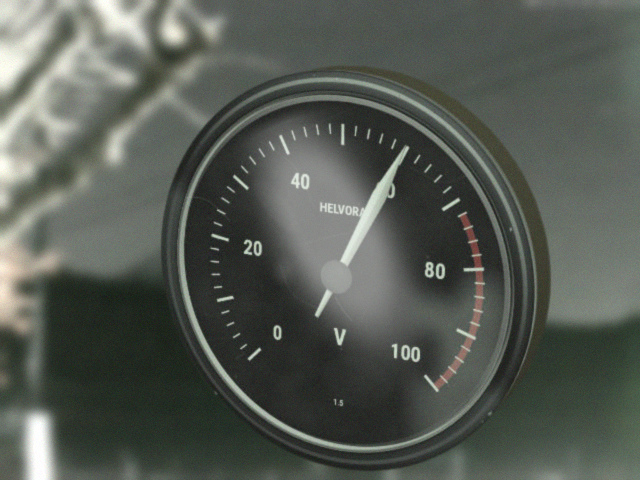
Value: 60 V
